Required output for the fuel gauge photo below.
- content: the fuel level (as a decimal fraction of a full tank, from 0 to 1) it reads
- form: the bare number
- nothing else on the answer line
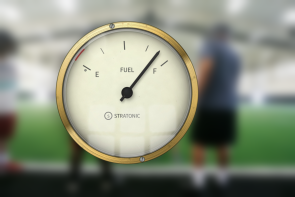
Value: 0.875
